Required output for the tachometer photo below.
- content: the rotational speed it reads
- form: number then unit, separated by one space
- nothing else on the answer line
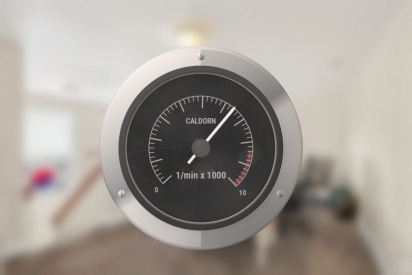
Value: 6400 rpm
